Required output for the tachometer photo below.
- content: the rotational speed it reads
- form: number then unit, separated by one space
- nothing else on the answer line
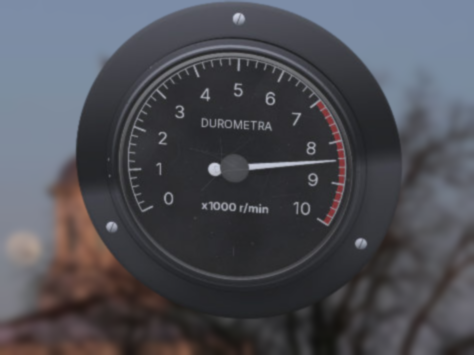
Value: 8400 rpm
